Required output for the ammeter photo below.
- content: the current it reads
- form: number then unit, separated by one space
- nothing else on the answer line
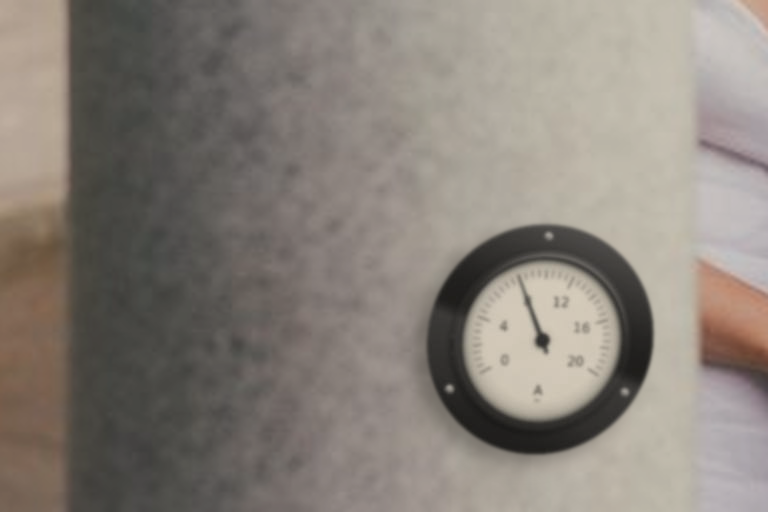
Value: 8 A
